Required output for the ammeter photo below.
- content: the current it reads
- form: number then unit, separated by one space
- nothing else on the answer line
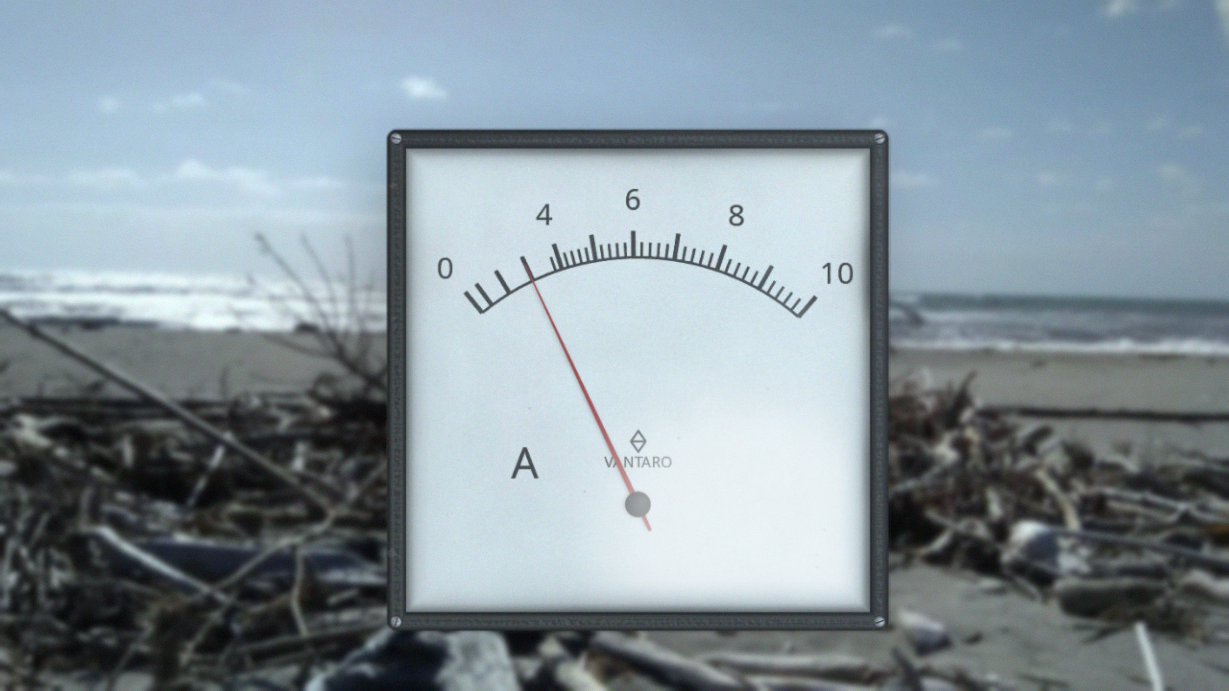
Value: 3 A
